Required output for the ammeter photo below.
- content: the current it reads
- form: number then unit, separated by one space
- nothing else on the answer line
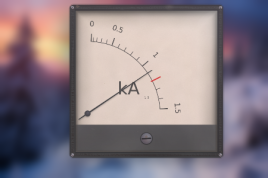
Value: 1.1 kA
